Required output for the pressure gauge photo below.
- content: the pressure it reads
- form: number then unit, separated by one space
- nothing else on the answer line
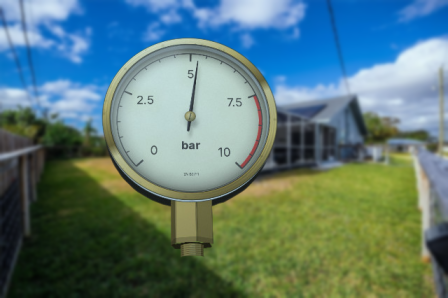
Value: 5.25 bar
